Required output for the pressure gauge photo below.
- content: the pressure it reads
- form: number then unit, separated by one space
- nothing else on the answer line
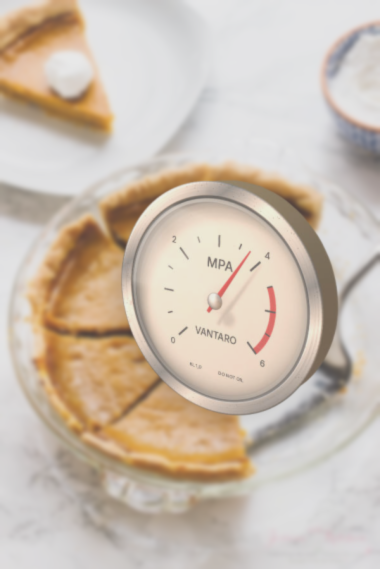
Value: 3.75 MPa
